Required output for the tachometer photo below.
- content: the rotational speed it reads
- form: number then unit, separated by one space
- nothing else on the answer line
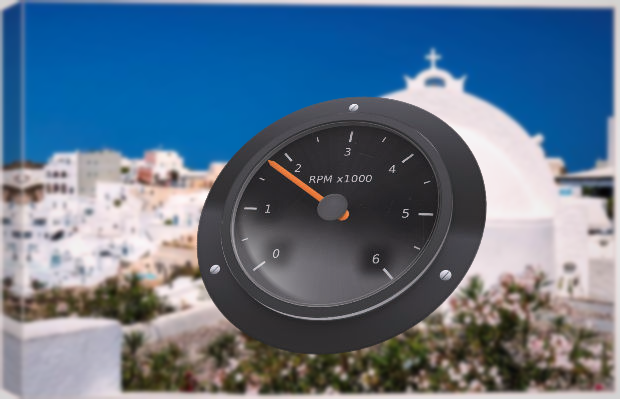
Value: 1750 rpm
